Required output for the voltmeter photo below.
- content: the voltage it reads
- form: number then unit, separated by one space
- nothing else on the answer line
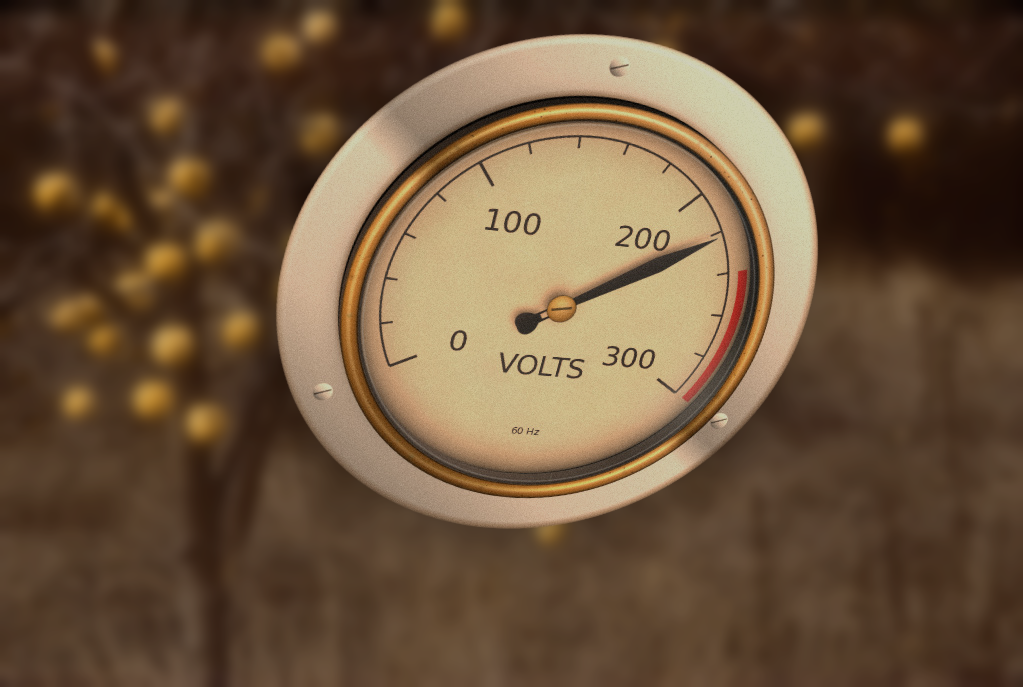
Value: 220 V
